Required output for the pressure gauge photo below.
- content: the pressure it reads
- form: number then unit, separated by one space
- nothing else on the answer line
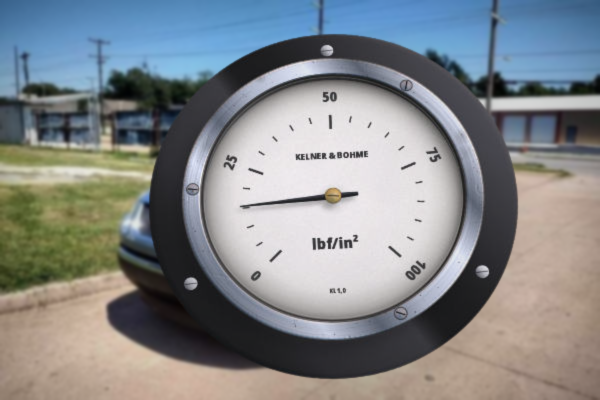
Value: 15 psi
